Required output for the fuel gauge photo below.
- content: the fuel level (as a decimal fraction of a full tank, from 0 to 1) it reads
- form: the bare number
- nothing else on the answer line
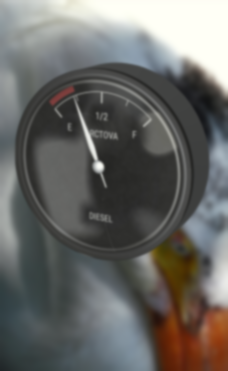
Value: 0.25
